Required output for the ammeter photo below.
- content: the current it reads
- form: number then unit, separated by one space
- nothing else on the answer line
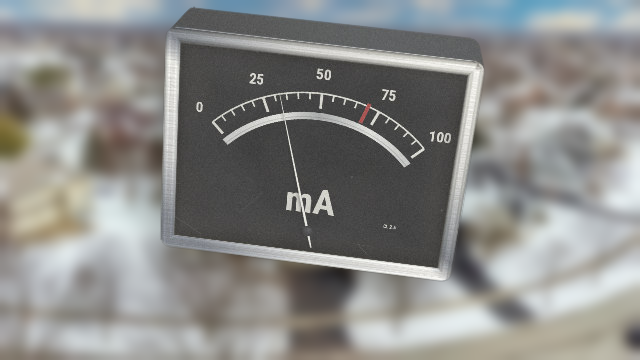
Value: 32.5 mA
